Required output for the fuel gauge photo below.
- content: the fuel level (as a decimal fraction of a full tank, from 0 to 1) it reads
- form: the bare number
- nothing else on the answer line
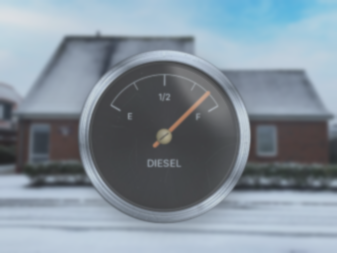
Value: 0.875
